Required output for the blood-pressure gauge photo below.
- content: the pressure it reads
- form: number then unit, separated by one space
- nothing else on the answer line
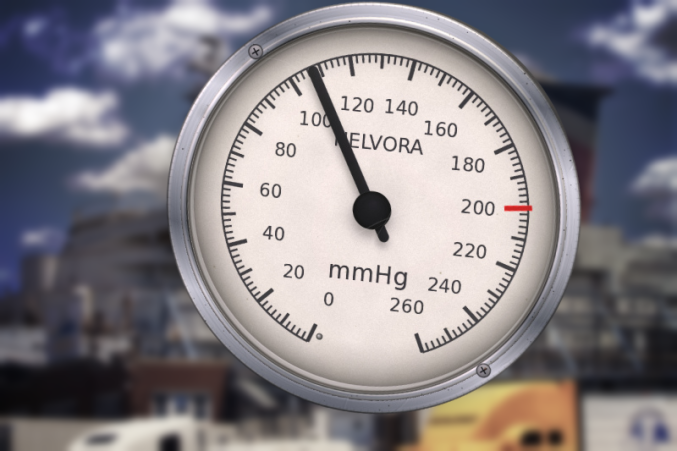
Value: 108 mmHg
